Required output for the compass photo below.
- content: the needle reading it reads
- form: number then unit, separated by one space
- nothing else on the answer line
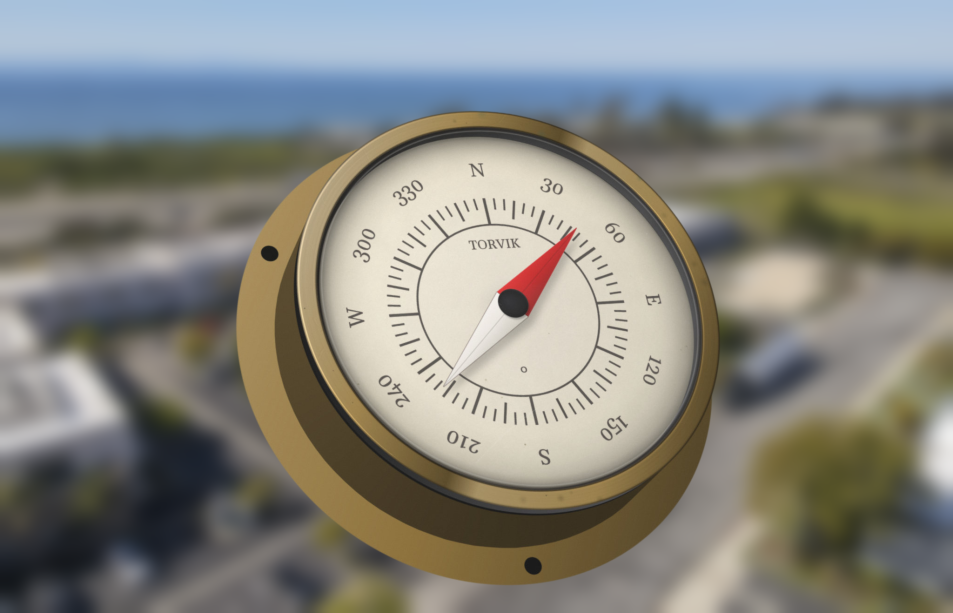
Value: 47.5 °
